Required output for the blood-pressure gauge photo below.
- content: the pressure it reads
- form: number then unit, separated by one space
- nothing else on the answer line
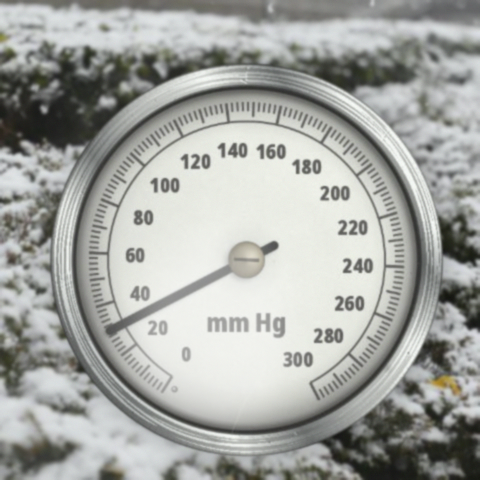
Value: 30 mmHg
